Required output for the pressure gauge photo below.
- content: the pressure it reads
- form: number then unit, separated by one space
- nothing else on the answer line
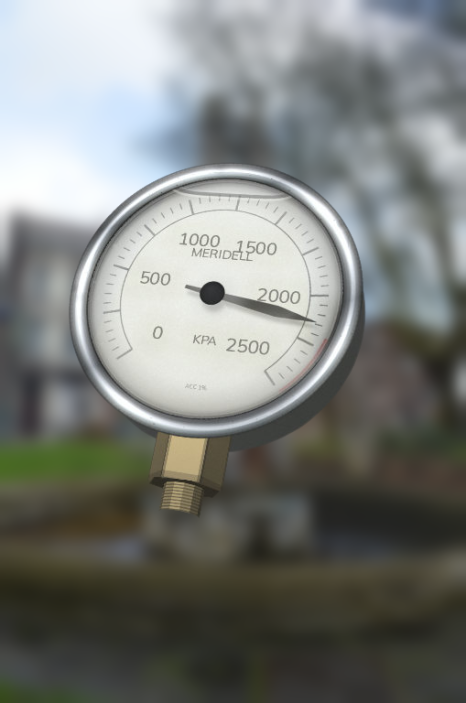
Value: 2150 kPa
